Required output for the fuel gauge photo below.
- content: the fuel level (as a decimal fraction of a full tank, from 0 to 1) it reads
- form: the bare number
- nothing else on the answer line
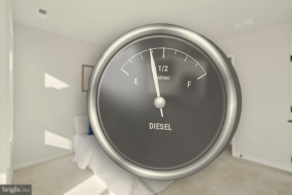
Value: 0.375
